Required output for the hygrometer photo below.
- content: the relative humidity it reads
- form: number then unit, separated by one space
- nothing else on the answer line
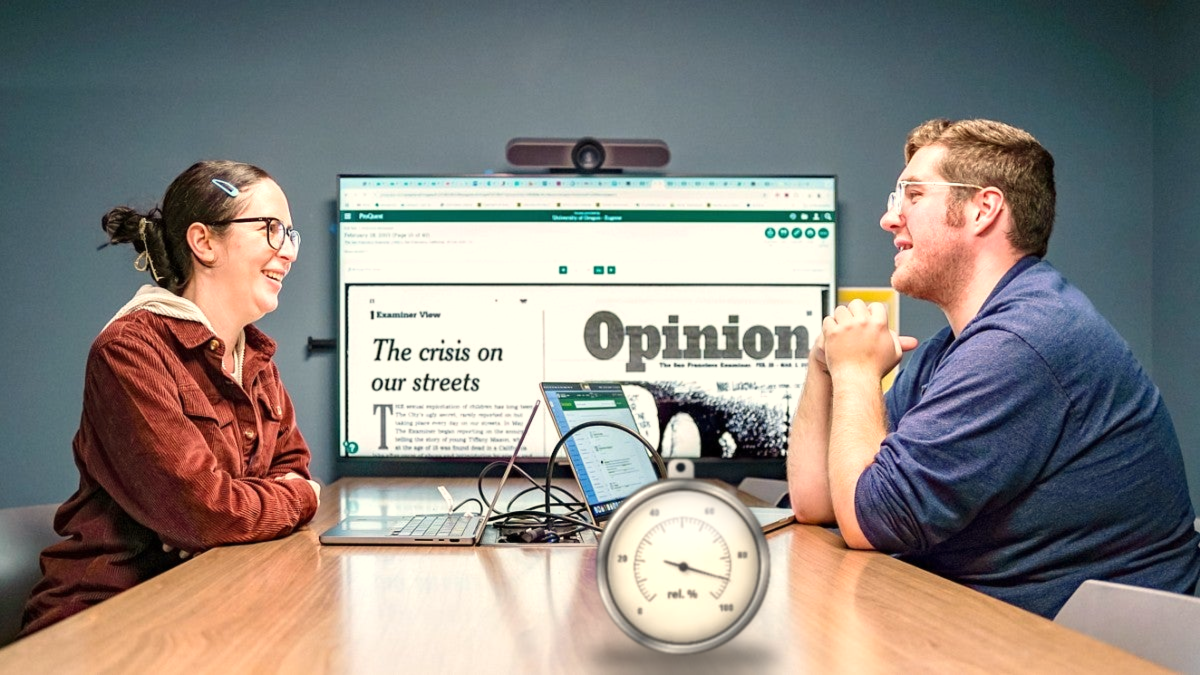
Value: 90 %
